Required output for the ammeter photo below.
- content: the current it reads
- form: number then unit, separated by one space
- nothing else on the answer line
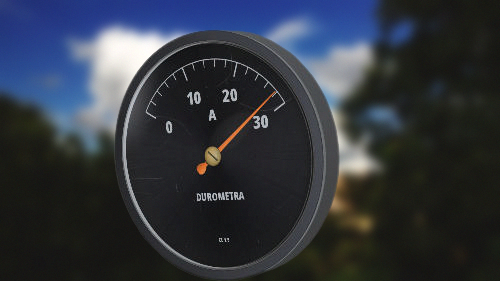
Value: 28 A
